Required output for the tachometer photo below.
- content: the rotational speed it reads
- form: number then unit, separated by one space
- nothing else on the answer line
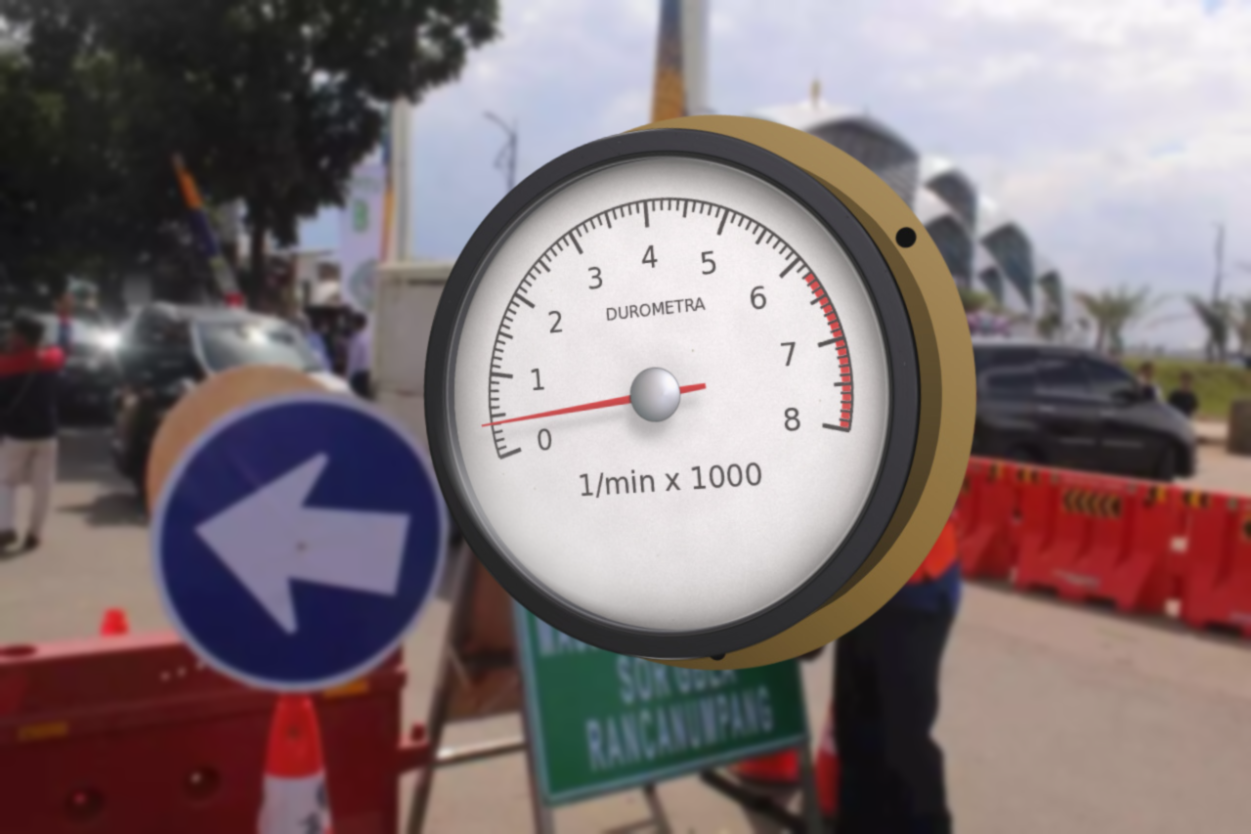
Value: 400 rpm
